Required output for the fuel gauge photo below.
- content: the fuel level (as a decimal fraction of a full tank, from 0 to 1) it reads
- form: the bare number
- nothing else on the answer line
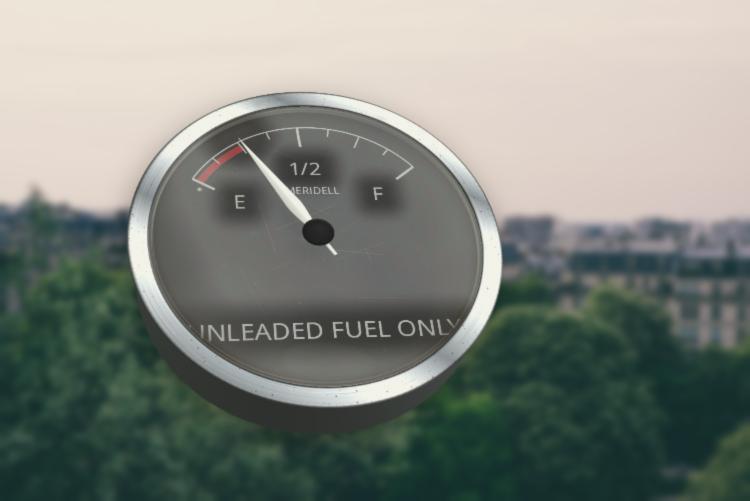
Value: 0.25
